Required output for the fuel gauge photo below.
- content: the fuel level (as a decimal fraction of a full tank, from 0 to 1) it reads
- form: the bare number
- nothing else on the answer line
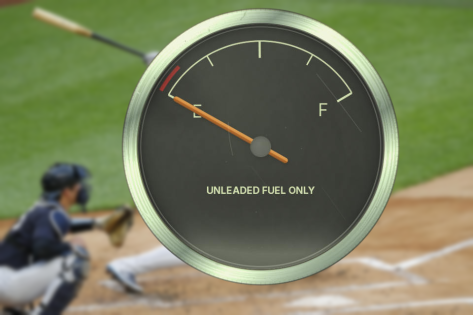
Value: 0
